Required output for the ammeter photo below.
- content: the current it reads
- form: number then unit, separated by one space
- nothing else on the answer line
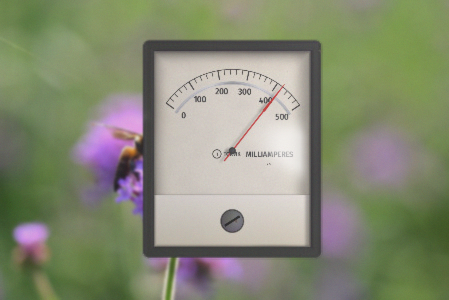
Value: 420 mA
